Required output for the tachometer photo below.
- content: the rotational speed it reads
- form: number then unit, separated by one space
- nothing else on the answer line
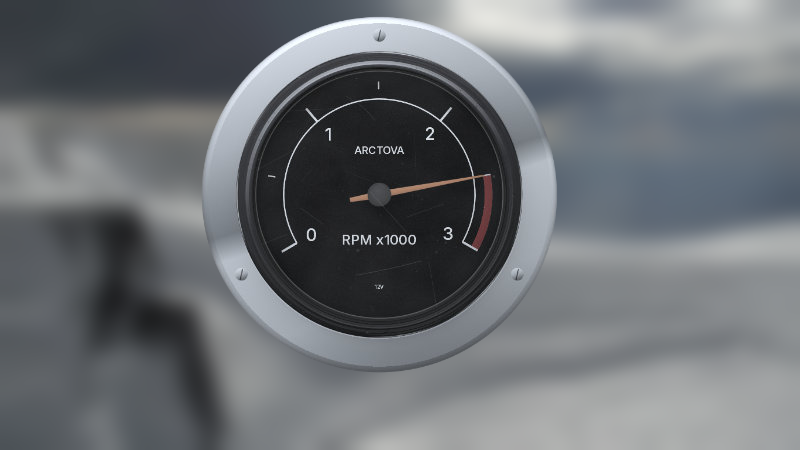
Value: 2500 rpm
